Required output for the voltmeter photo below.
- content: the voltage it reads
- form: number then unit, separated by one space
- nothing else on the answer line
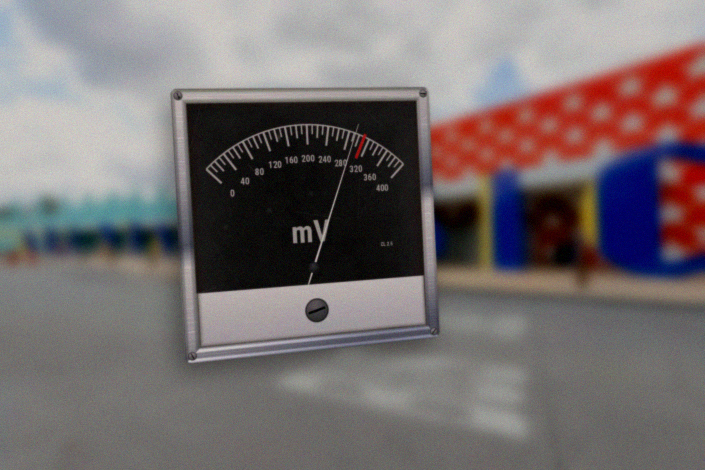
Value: 290 mV
